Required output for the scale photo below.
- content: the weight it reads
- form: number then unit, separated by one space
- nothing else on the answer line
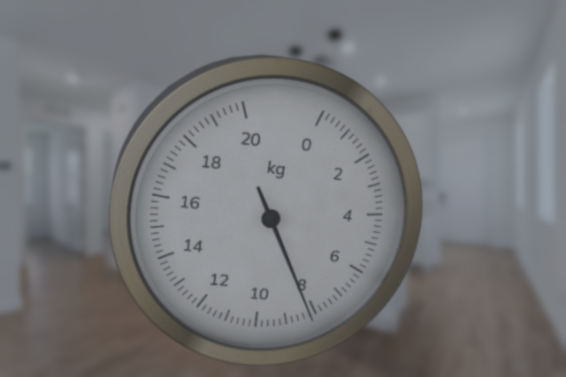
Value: 8.2 kg
